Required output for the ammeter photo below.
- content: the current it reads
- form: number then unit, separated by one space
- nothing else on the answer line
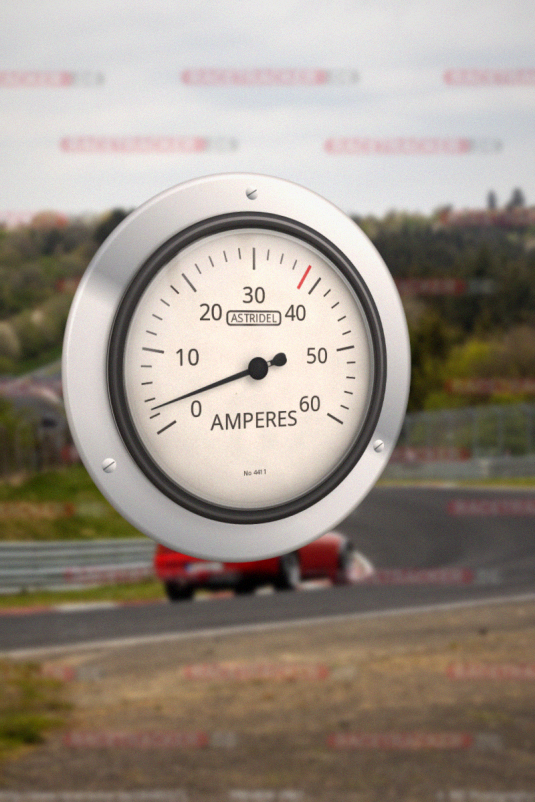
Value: 3 A
